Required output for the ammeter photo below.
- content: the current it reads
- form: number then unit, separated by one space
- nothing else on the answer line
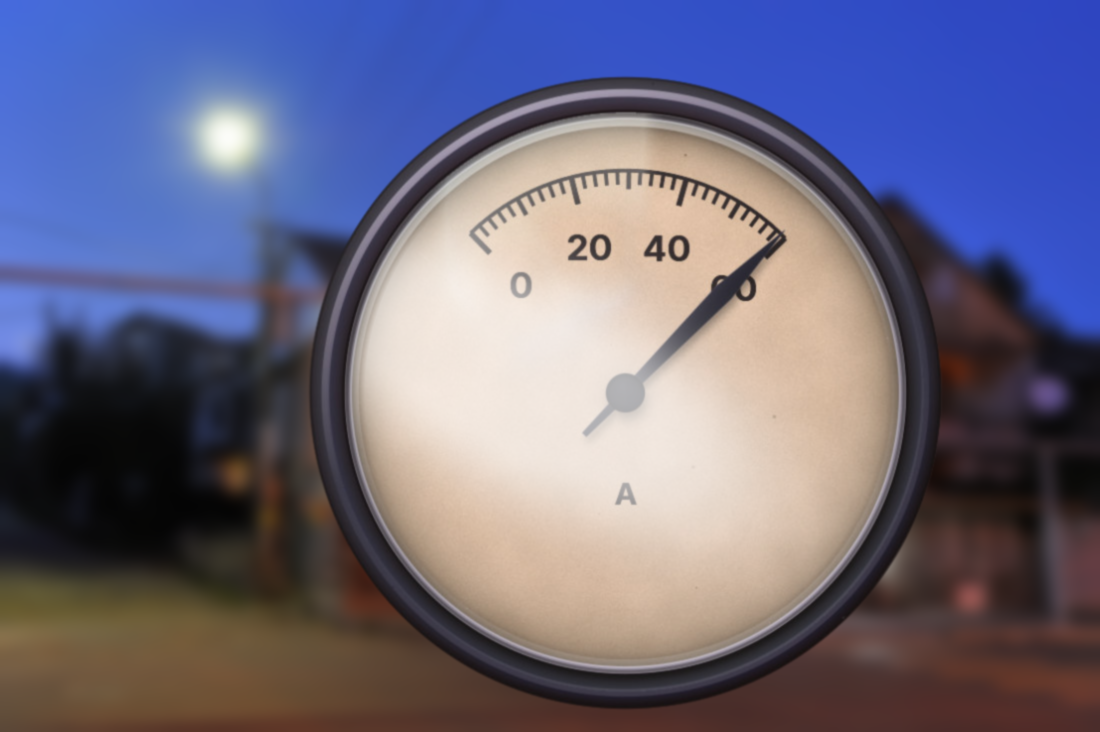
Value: 59 A
